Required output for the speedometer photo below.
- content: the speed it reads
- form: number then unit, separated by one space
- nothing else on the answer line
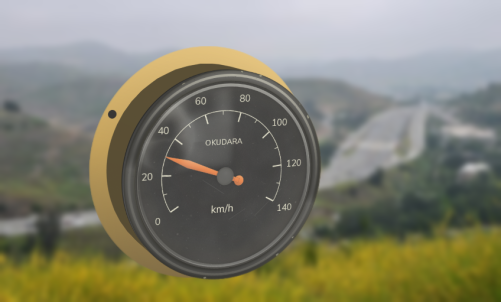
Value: 30 km/h
